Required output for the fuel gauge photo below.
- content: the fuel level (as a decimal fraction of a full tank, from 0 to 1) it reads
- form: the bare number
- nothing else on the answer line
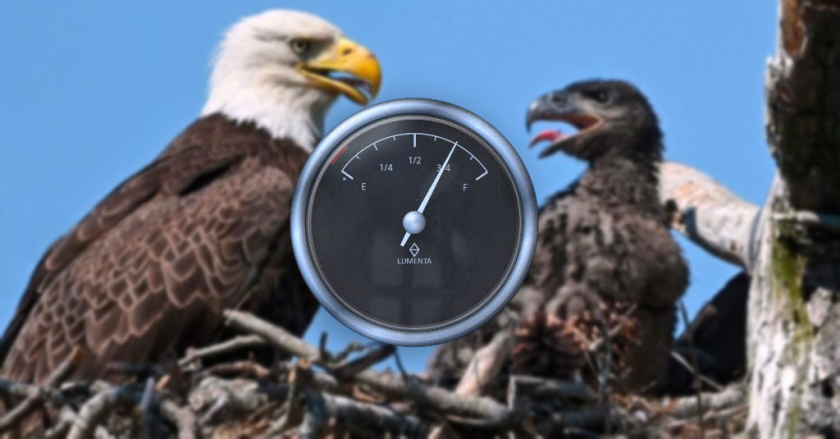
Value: 0.75
